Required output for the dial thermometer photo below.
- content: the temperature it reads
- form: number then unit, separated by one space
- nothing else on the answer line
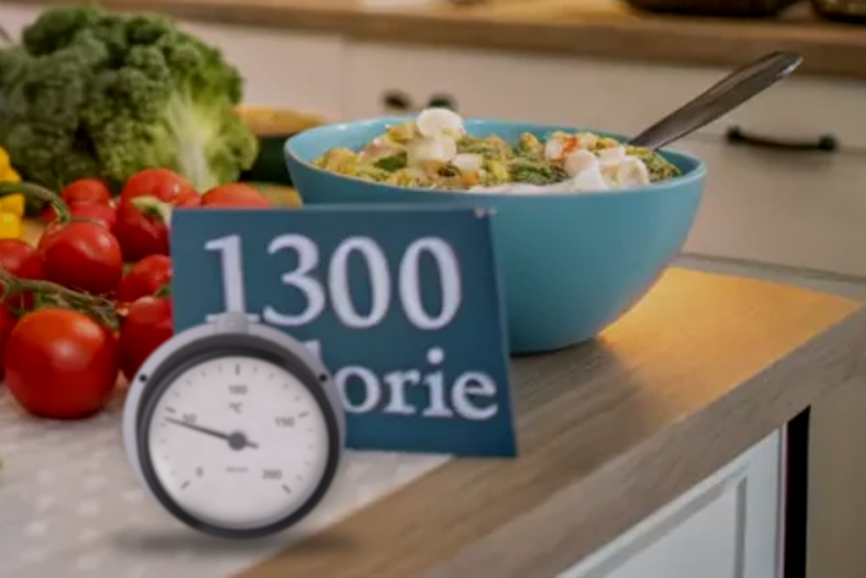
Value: 45 °C
